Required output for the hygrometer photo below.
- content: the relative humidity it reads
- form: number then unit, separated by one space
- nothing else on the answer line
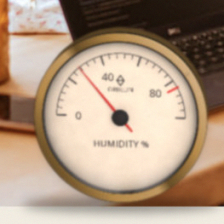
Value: 28 %
